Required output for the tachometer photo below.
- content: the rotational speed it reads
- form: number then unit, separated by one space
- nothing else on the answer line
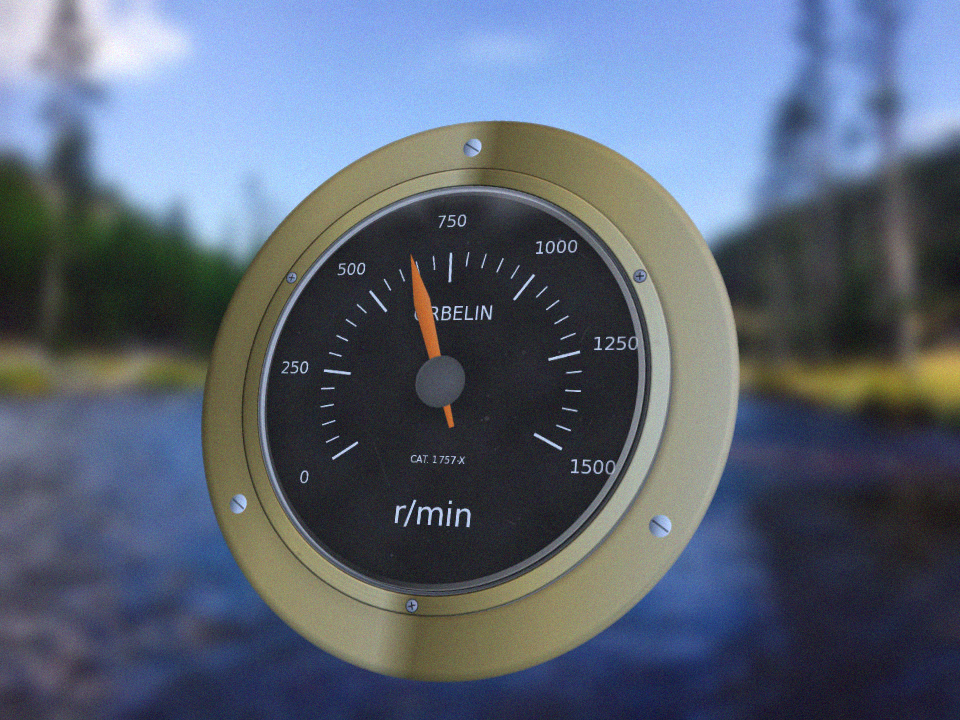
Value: 650 rpm
